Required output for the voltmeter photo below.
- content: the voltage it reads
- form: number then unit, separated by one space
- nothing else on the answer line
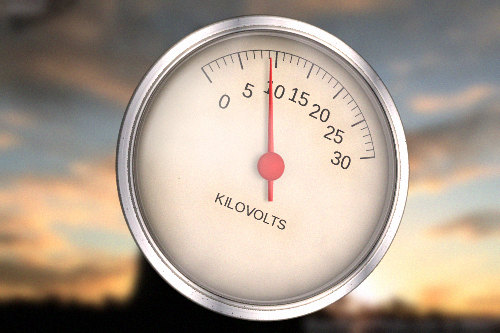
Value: 9 kV
